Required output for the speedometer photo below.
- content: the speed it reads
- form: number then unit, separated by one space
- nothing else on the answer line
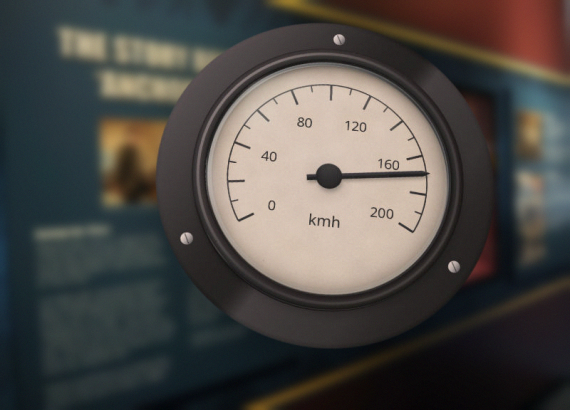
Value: 170 km/h
